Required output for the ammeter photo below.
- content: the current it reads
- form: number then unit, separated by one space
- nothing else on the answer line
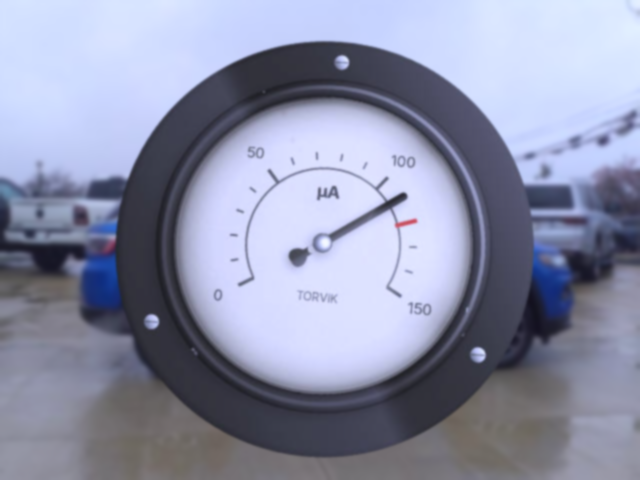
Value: 110 µA
